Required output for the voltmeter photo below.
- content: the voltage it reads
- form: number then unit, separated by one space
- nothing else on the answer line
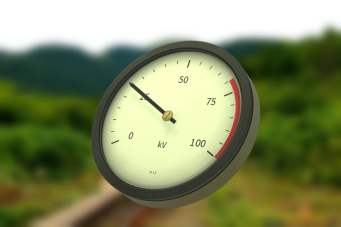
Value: 25 kV
